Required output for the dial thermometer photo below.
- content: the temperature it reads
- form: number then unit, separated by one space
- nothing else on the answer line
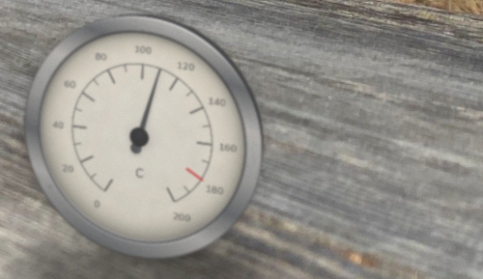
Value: 110 °C
